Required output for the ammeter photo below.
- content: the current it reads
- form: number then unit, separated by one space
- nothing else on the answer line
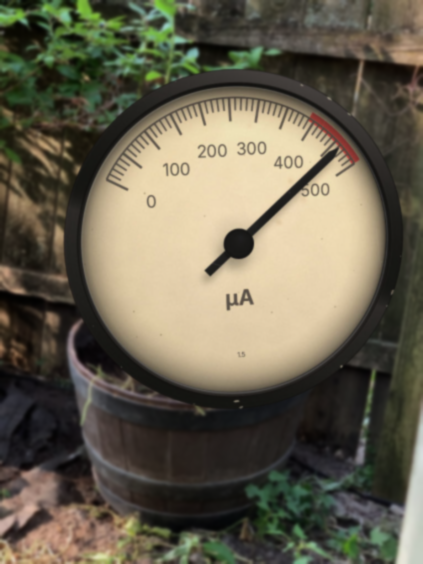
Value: 460 µA
